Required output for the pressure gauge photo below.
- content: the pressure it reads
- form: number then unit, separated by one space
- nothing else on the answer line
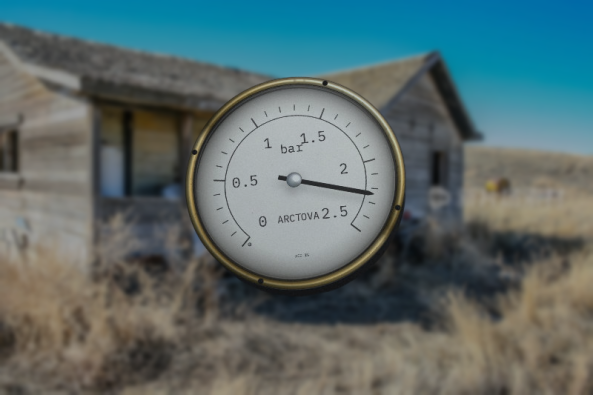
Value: 2.25 bar
